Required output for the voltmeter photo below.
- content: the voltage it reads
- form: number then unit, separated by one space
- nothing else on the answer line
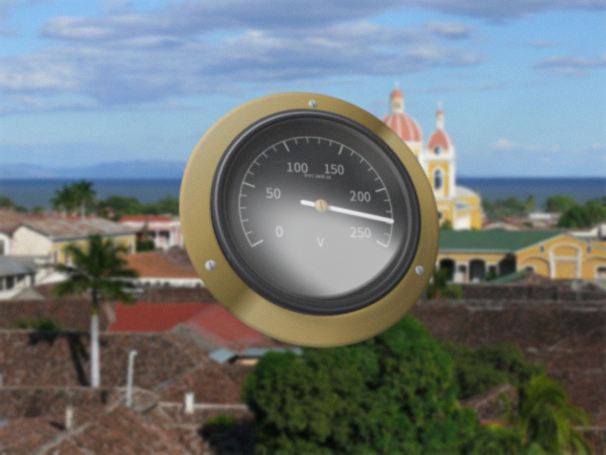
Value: 230 V
